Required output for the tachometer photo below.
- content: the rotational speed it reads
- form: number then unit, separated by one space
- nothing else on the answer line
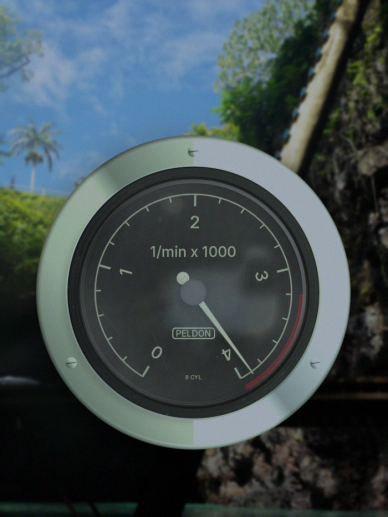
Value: 3900 rpm
